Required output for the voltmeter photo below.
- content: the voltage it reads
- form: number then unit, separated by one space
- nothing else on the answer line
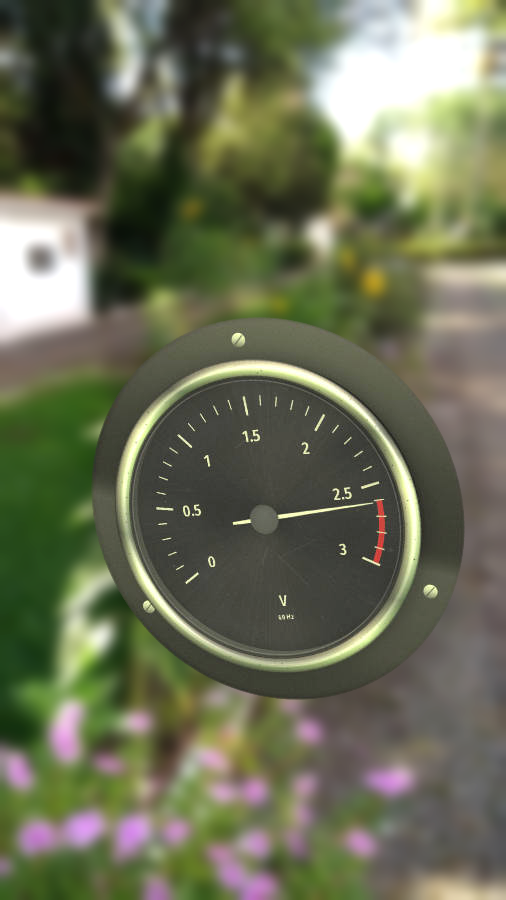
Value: 2.6 V
